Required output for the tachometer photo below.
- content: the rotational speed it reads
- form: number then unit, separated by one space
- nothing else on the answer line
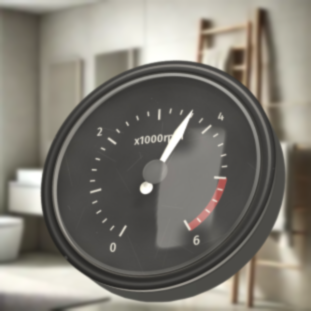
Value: 3600 rpm
